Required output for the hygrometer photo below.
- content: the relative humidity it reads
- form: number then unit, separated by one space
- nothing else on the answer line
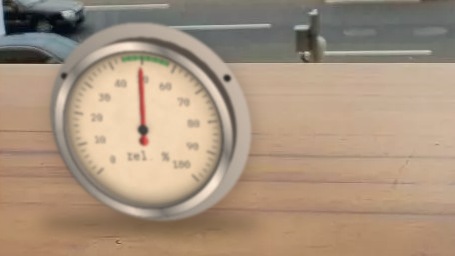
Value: 50 %
